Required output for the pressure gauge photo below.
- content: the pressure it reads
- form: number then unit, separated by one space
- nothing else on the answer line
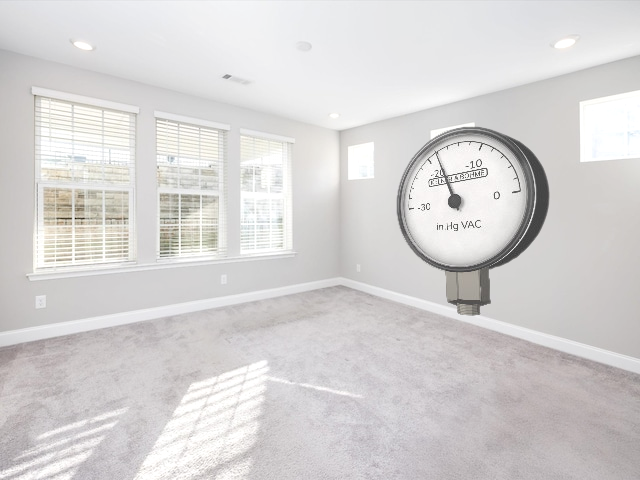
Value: -18 inHg
